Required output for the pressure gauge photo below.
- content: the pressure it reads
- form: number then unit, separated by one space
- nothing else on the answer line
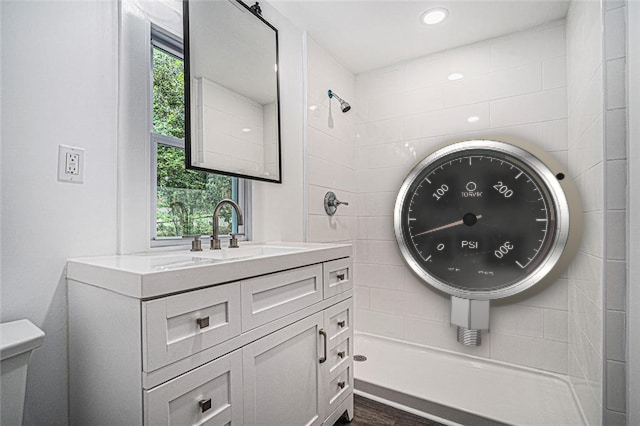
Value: 30 psi
